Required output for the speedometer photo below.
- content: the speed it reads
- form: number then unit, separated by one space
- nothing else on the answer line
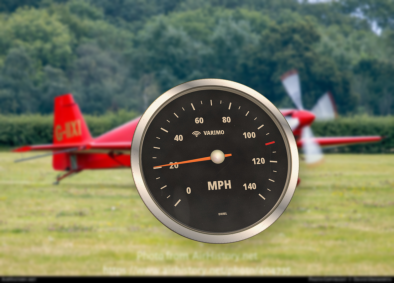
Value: 20 mph
